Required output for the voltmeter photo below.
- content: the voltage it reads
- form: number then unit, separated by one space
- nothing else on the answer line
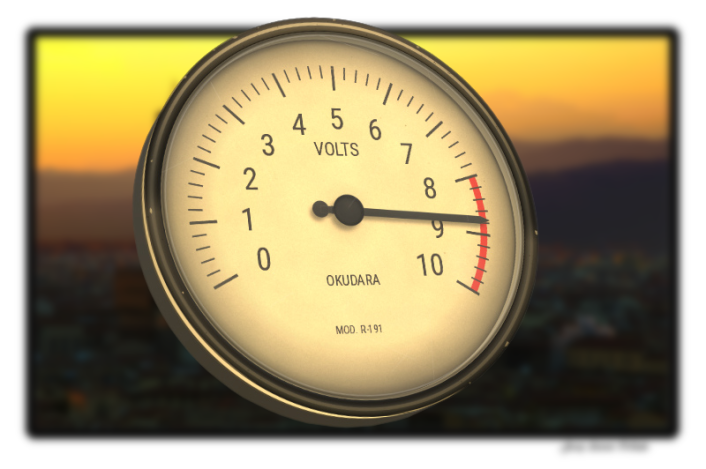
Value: 8.8 V
